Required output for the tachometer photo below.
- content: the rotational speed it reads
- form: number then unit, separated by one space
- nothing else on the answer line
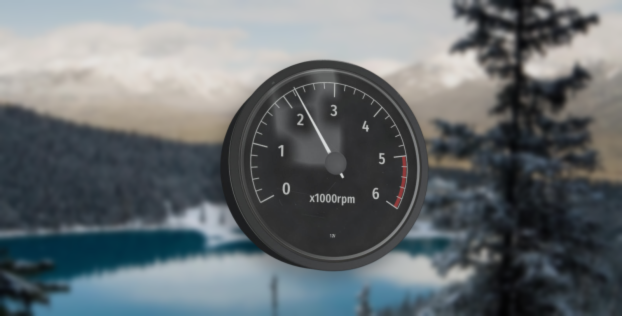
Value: 2200 rpm
